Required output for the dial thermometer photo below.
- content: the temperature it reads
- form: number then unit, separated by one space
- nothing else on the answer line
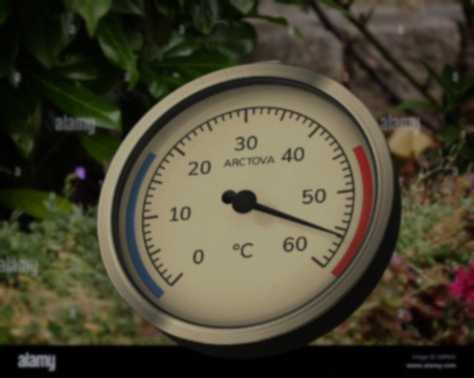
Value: 56 °C
